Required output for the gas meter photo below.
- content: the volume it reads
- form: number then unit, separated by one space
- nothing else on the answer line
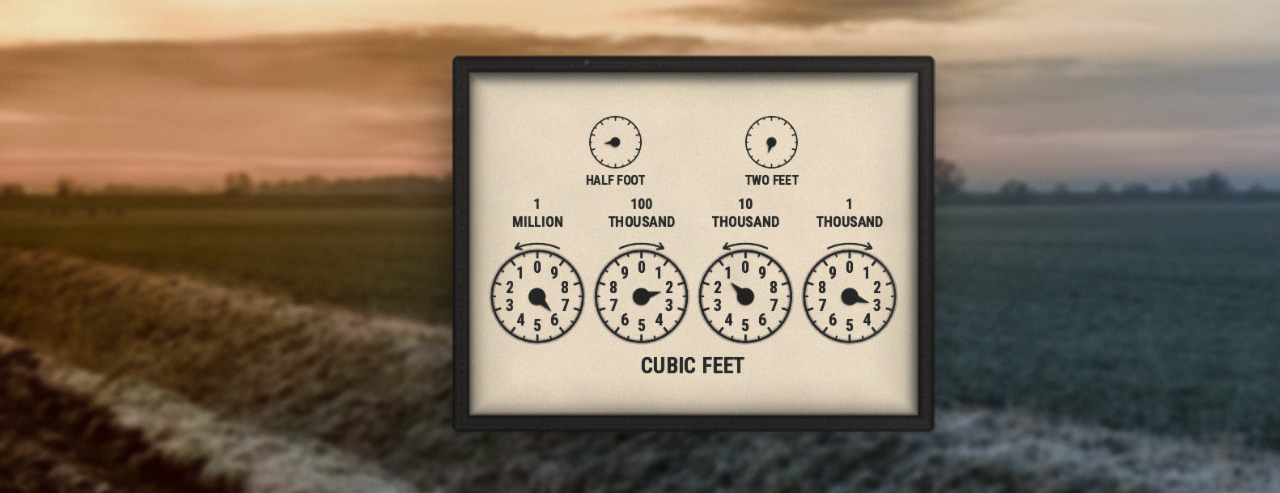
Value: 621300 ft³
